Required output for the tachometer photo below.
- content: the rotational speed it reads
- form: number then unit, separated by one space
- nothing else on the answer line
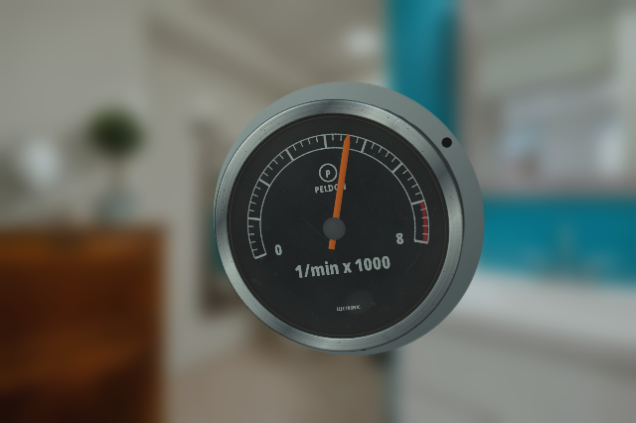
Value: 4600 rpm
